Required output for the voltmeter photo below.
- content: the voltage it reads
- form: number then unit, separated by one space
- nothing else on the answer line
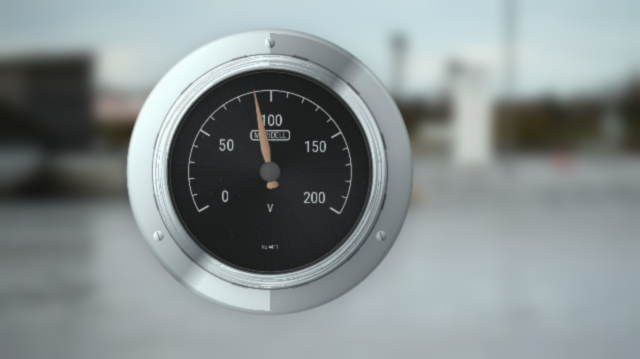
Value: 90 V
